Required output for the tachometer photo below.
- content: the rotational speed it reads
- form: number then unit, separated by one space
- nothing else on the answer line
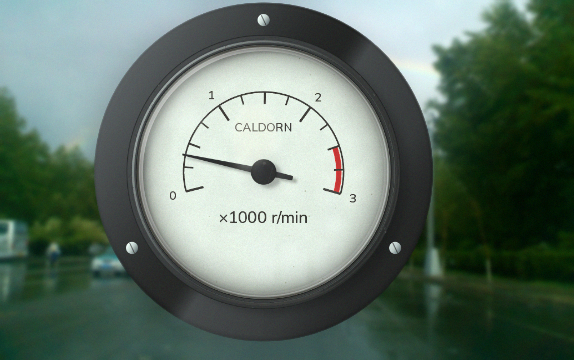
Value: 375 rpm
